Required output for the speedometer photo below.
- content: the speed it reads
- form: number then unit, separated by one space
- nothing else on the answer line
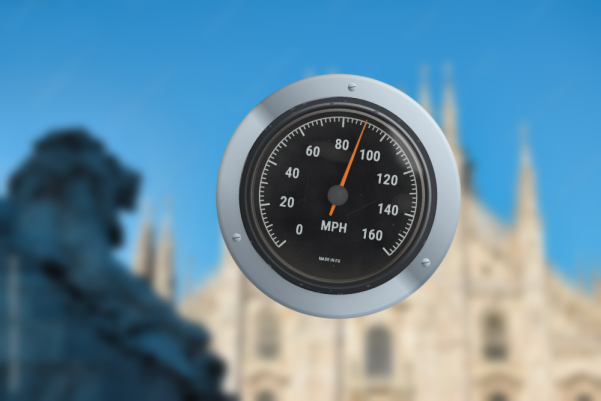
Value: 90 mph
